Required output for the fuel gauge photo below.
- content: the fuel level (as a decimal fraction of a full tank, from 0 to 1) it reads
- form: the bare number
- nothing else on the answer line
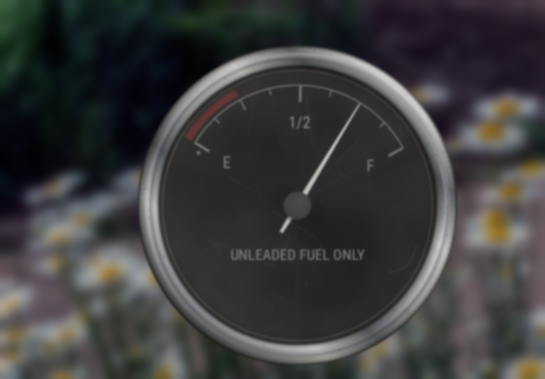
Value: 0.75
